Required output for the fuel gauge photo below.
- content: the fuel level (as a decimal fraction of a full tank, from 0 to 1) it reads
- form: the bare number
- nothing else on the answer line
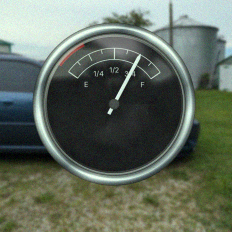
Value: 0.75
